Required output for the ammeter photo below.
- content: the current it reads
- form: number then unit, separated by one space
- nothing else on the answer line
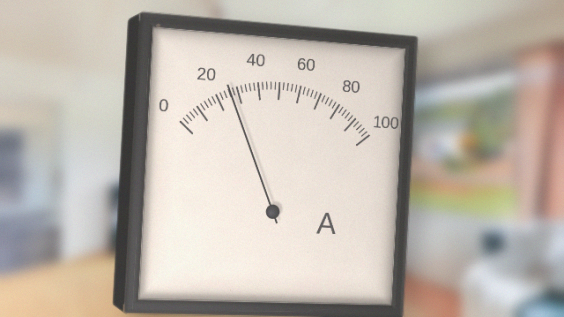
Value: 26 A
